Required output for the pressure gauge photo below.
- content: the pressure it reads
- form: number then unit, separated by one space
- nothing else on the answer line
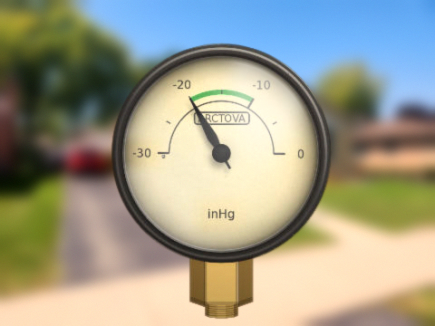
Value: -20 inHg
